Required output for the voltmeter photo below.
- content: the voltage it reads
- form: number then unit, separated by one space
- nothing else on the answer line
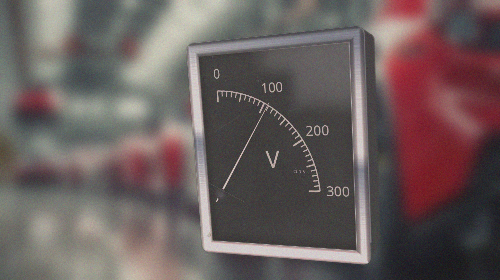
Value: 110 V
